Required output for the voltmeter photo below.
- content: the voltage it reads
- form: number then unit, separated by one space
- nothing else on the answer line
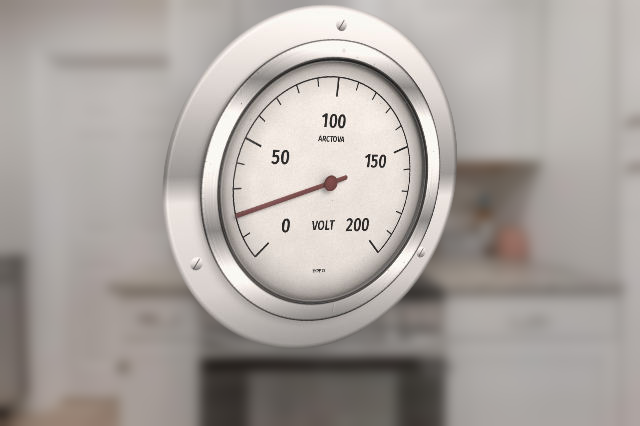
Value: 20 V
